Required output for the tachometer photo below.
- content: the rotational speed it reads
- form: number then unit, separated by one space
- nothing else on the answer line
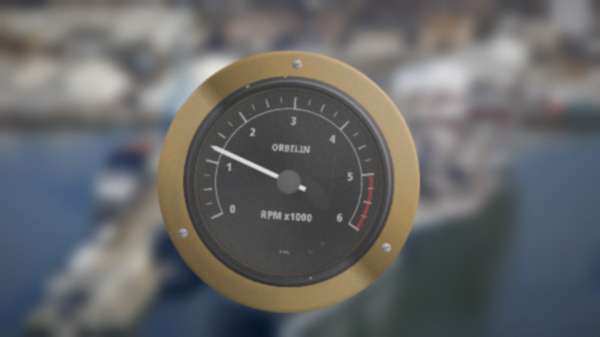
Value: 1250 rpm
